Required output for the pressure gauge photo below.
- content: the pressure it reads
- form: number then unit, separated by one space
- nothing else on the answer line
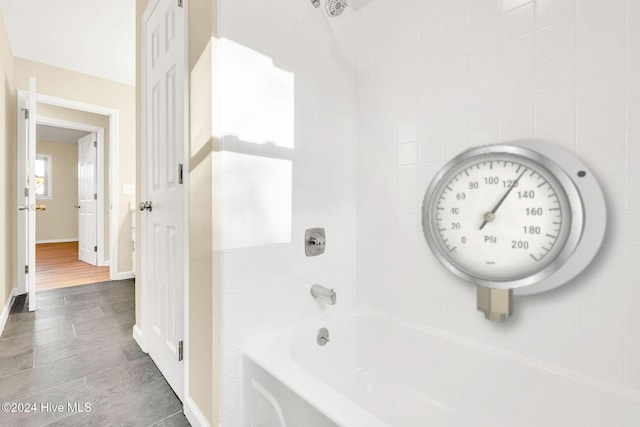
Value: 125 psi
